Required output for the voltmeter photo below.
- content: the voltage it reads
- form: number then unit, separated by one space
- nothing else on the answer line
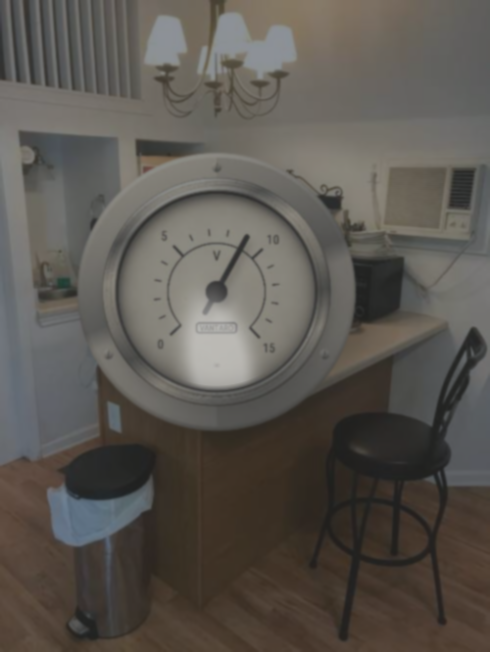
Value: 9 V
